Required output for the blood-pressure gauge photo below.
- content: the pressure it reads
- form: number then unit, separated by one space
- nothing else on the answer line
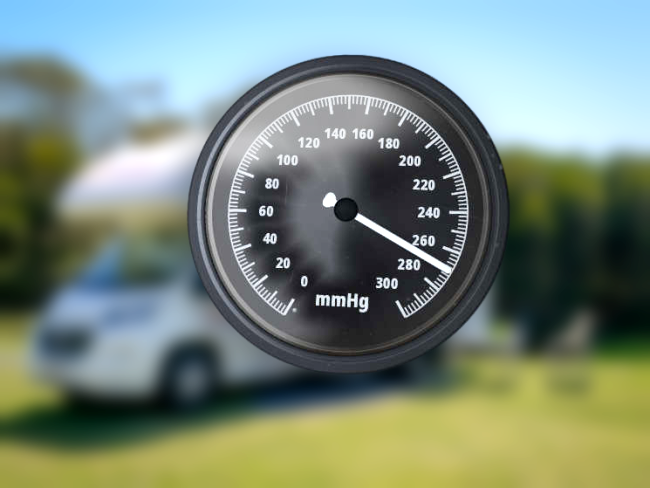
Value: 270 mmHg
